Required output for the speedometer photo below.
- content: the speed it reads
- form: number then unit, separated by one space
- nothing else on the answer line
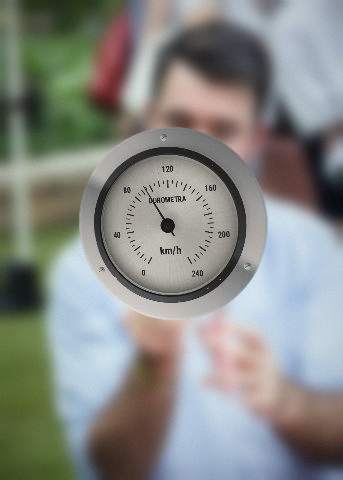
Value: 95 km/h
